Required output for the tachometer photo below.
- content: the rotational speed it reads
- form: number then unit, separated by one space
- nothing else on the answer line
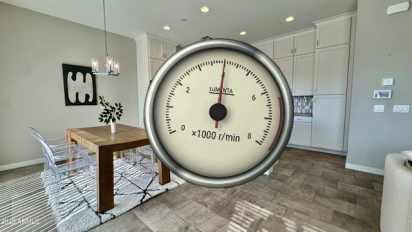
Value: 4000 rpm
